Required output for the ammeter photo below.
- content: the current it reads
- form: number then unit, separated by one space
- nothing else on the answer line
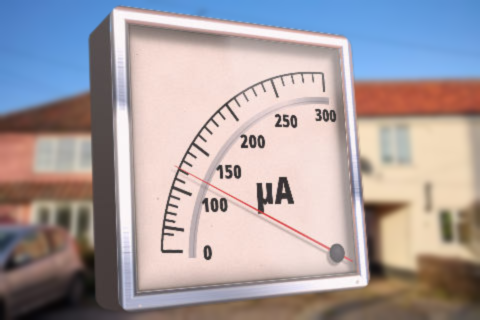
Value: 120 µA
